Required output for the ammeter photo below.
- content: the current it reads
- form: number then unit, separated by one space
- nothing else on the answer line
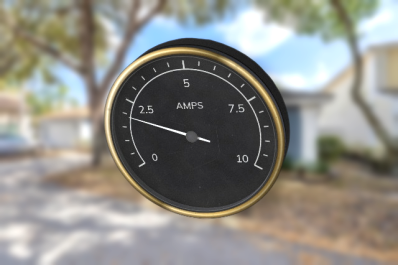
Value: 2 A
